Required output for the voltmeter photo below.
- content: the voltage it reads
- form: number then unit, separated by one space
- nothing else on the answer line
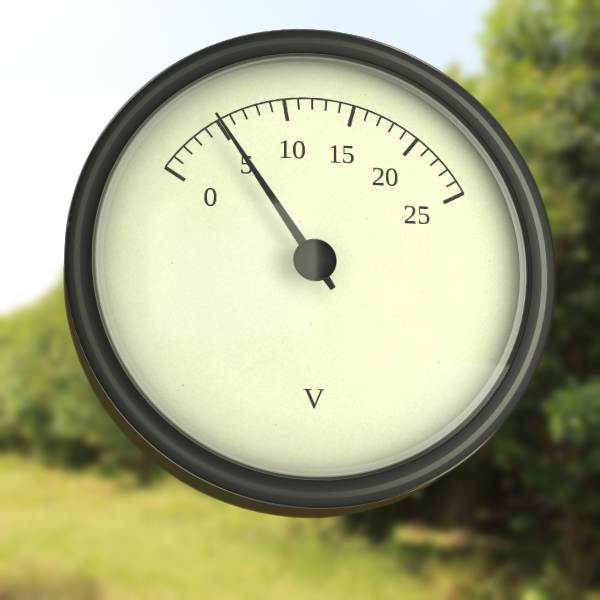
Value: 5 V
